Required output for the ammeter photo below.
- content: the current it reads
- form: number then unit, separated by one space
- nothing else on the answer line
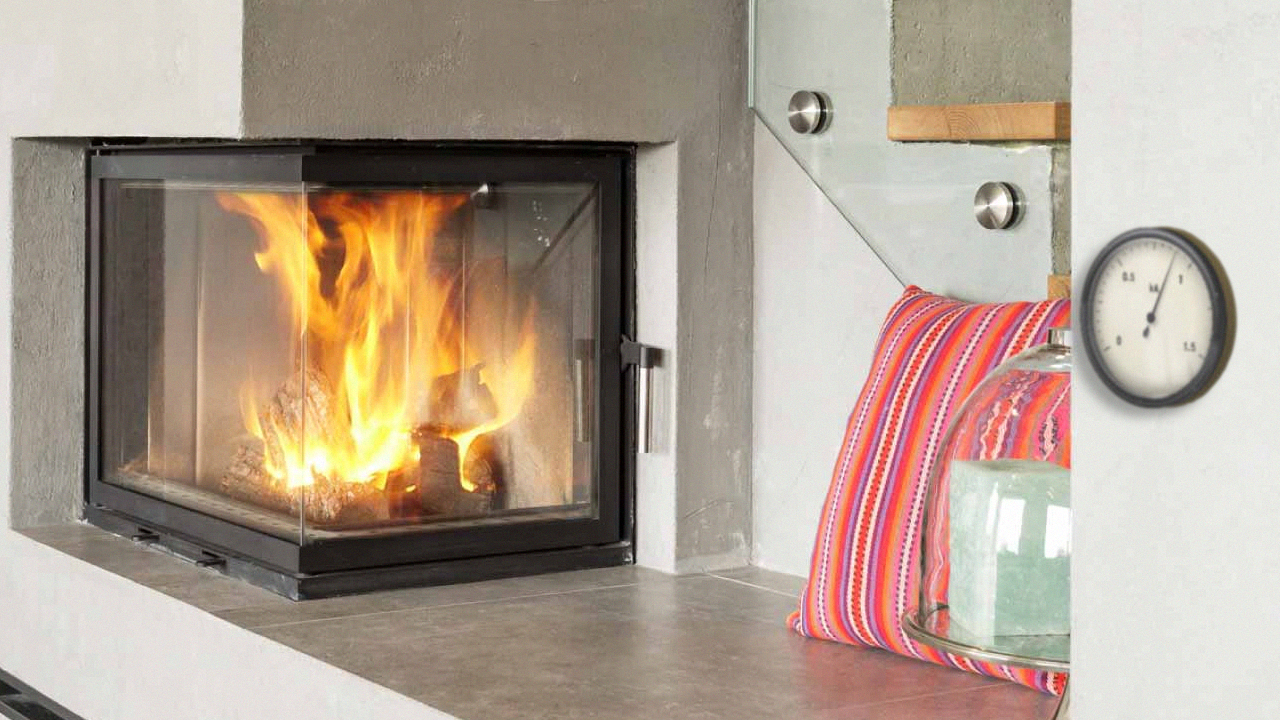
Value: 0.9 kA
